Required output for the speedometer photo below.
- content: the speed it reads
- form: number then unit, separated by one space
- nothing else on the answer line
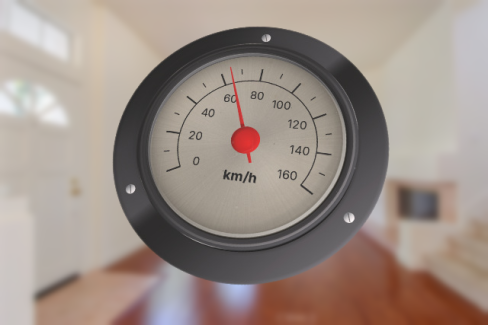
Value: 65 km/h
